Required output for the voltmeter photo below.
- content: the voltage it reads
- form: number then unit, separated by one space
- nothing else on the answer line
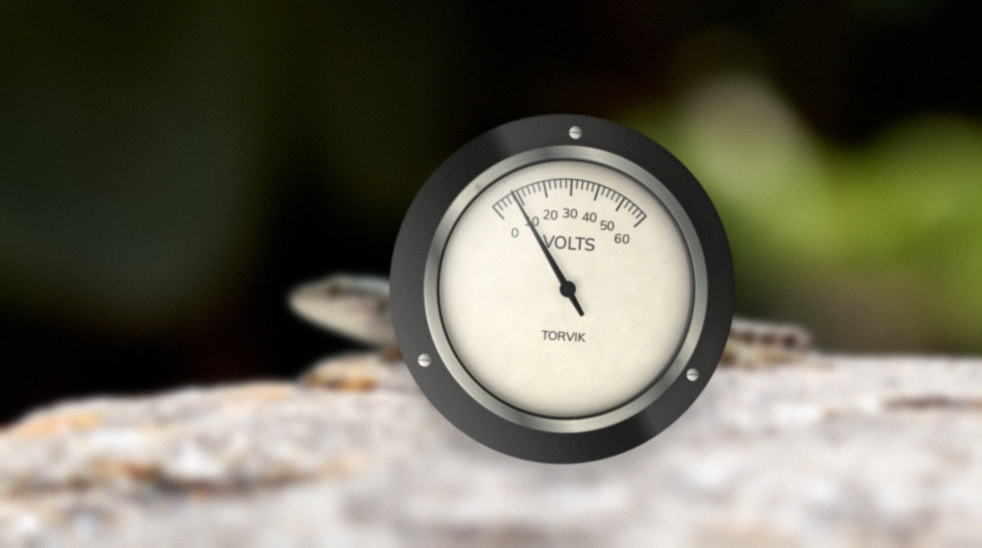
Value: 8 V
